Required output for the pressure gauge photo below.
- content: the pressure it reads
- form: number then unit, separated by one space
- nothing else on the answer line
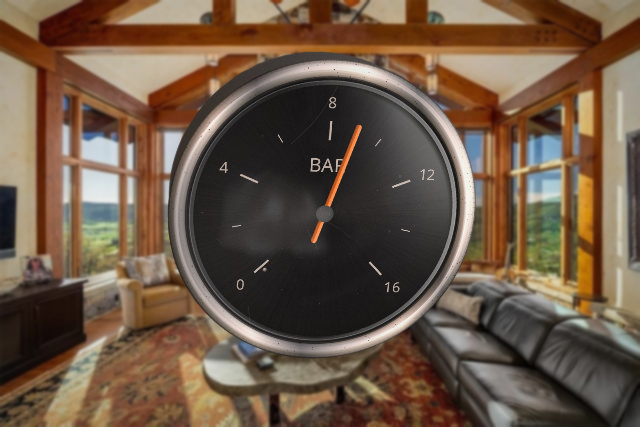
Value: 9 bar
